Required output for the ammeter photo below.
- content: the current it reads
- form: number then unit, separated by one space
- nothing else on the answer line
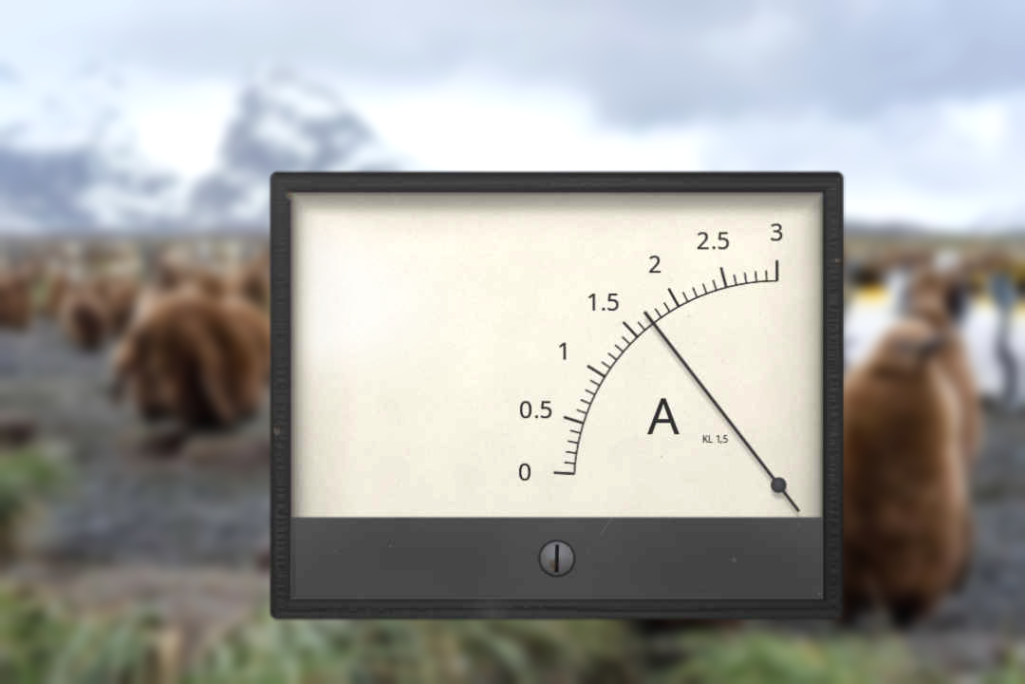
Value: 1.7 A
